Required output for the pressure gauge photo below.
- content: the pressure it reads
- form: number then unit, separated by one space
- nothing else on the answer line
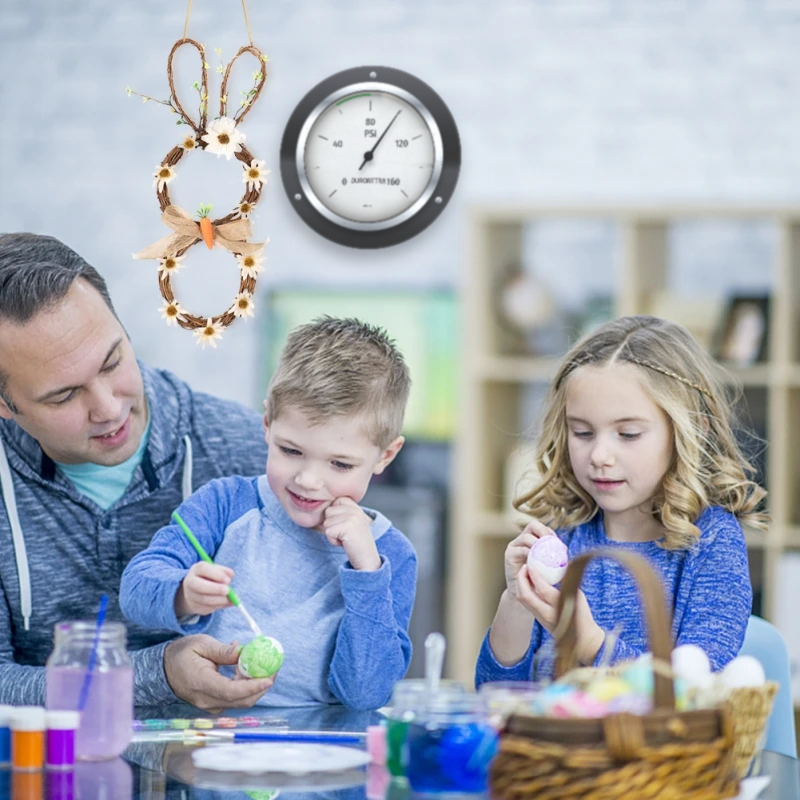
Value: 100 psi
